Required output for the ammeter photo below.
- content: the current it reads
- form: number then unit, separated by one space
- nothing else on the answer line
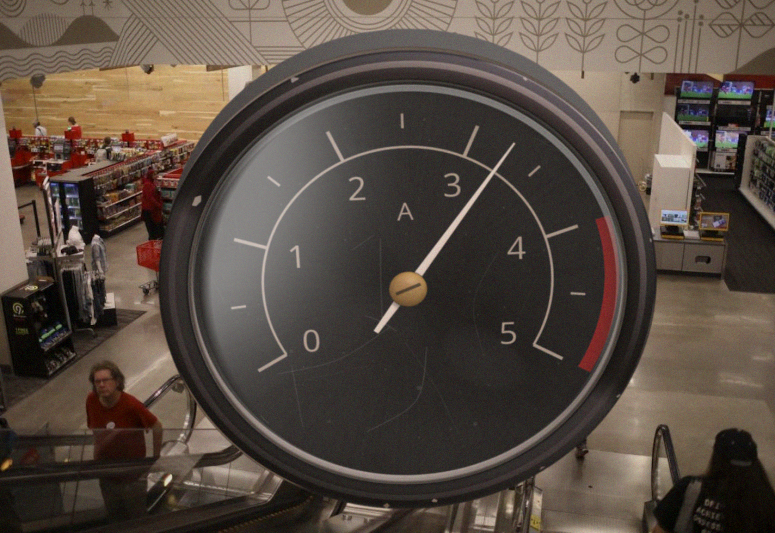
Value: 3.25 A
